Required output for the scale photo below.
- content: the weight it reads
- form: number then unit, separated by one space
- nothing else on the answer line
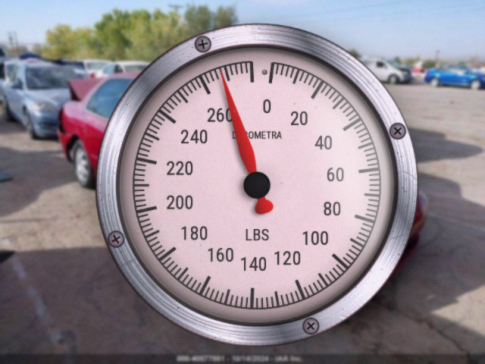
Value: 268 lb
